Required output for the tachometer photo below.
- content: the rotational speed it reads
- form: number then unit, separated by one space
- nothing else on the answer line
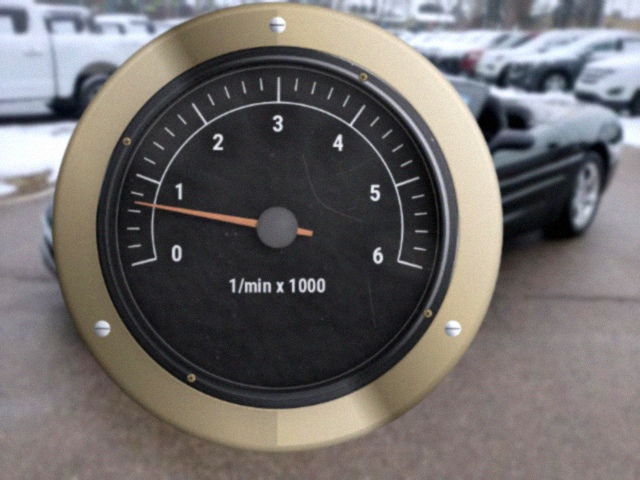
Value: 700 rpm
